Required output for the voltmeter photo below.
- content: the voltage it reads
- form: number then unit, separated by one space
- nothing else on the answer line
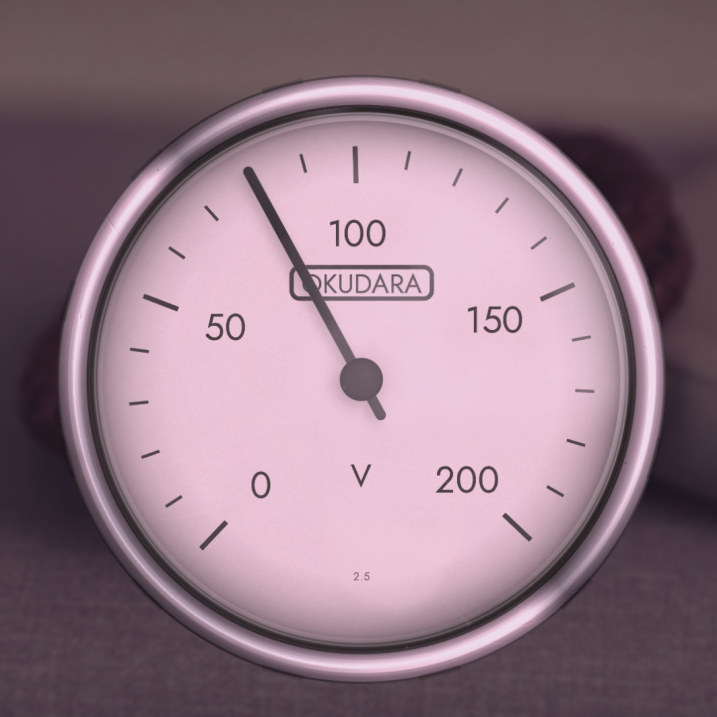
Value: 80 V
